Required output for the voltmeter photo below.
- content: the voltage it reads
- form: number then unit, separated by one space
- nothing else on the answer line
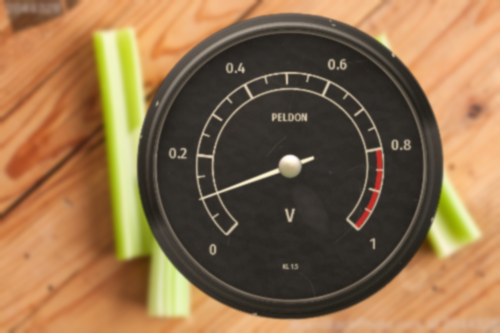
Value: 0.1 V
